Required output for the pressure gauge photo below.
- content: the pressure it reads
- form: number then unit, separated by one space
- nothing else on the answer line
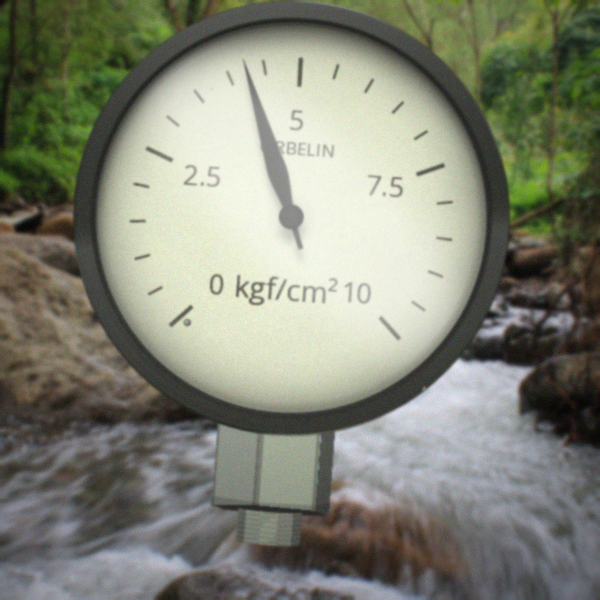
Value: 4.25 kg/cm²
